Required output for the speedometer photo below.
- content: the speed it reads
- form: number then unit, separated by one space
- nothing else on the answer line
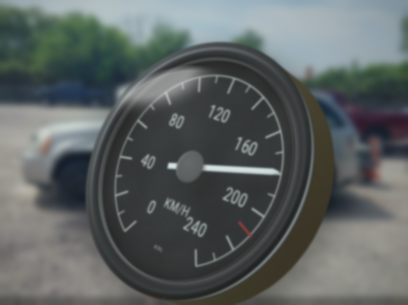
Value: 180 km/h
